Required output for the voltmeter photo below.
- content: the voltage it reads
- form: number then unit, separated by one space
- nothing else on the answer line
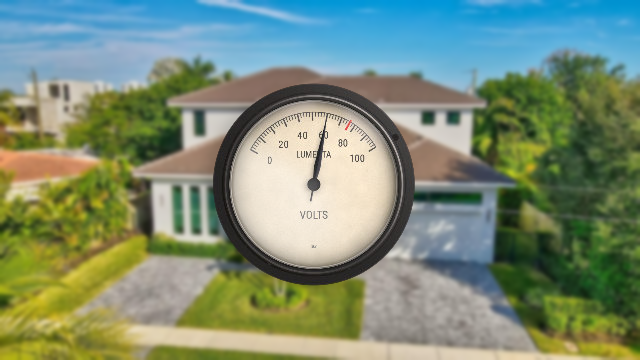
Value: 60 V
